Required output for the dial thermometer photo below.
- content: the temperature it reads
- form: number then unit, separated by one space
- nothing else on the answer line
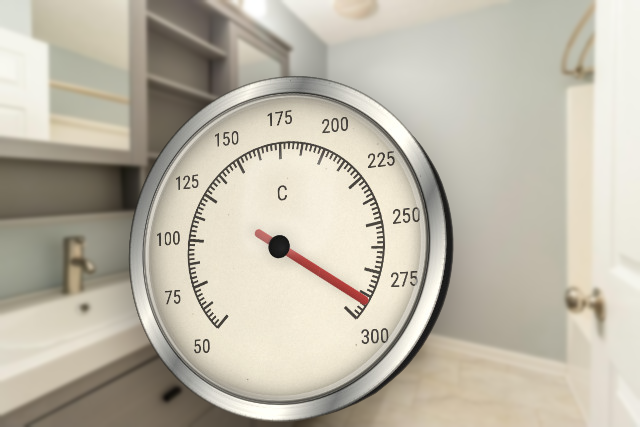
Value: 290 °C
